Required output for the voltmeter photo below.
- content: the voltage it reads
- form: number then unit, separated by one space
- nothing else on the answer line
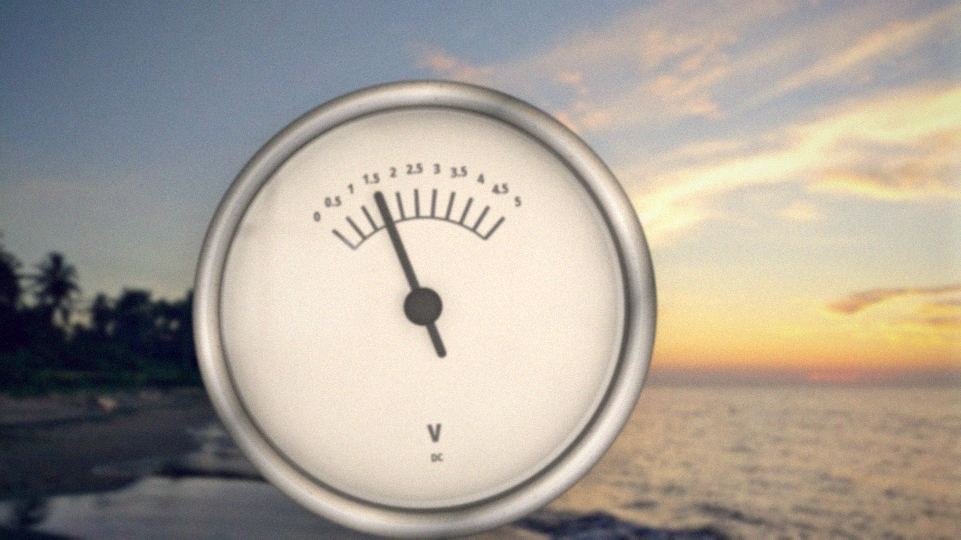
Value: 1.5 V
